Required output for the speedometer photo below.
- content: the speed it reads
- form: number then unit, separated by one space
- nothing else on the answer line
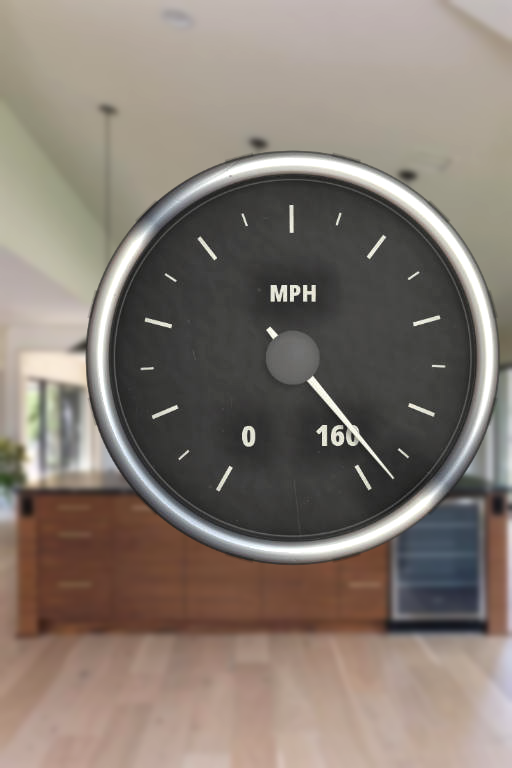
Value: 155 mph
